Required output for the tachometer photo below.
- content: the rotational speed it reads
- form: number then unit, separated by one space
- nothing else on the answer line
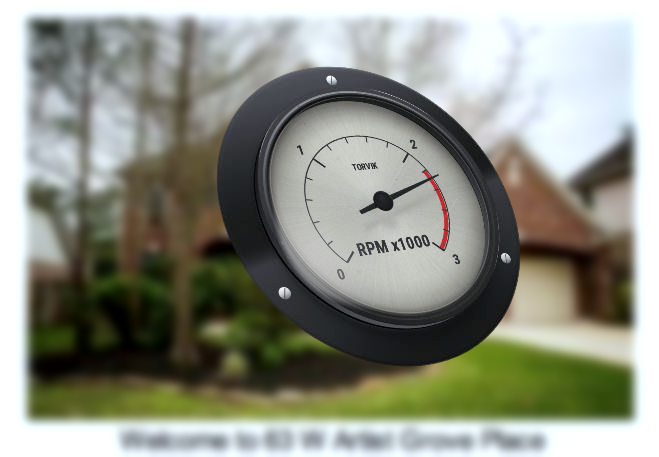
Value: 2300 rpm
